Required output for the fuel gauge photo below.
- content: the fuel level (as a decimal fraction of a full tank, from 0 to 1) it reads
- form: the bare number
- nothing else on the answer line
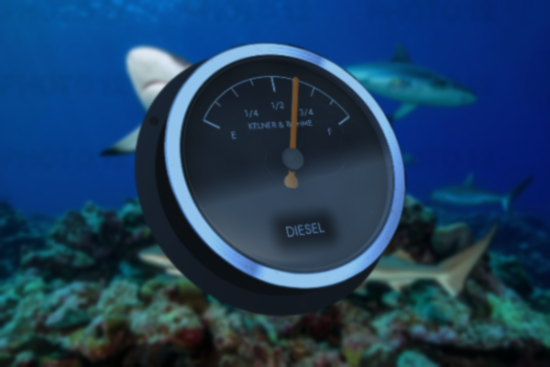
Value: 0.625
